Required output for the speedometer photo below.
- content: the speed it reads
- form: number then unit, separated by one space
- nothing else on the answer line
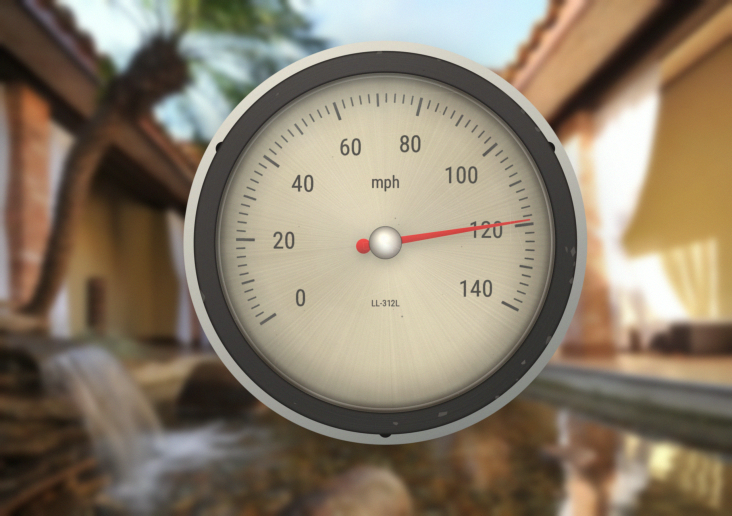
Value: 119 mph
